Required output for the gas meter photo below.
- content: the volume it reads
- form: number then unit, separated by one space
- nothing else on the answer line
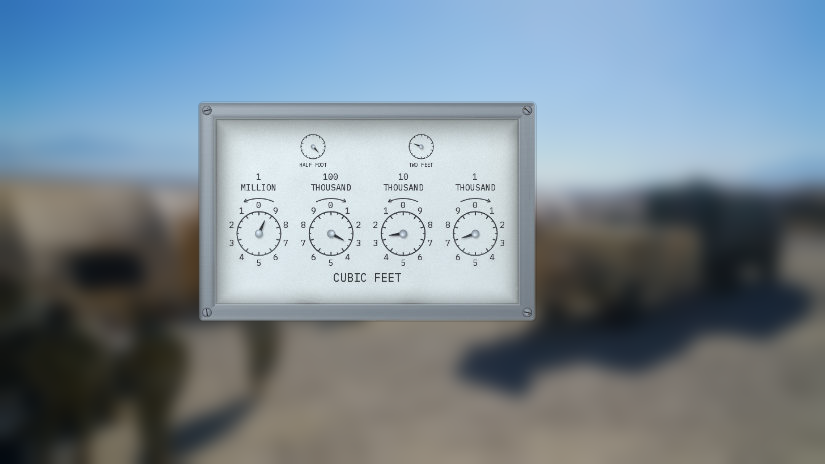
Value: 932700 ft³
